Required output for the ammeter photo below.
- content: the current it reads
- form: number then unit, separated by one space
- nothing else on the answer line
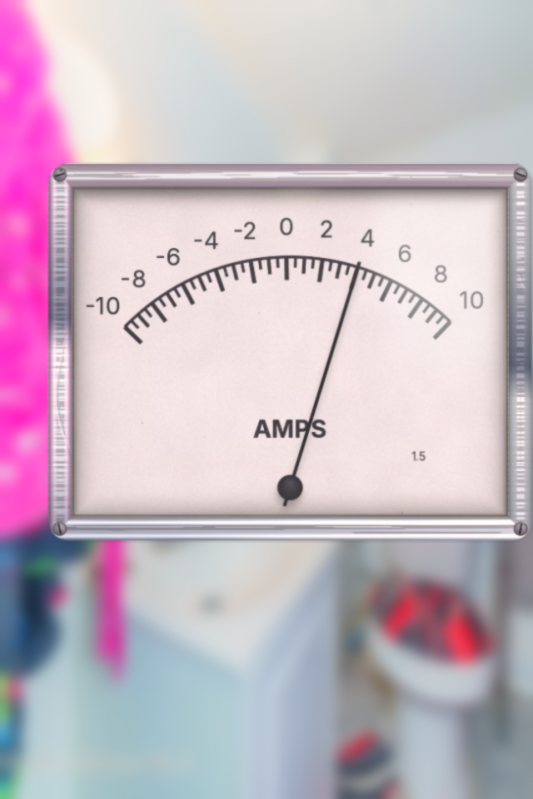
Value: 4 A
